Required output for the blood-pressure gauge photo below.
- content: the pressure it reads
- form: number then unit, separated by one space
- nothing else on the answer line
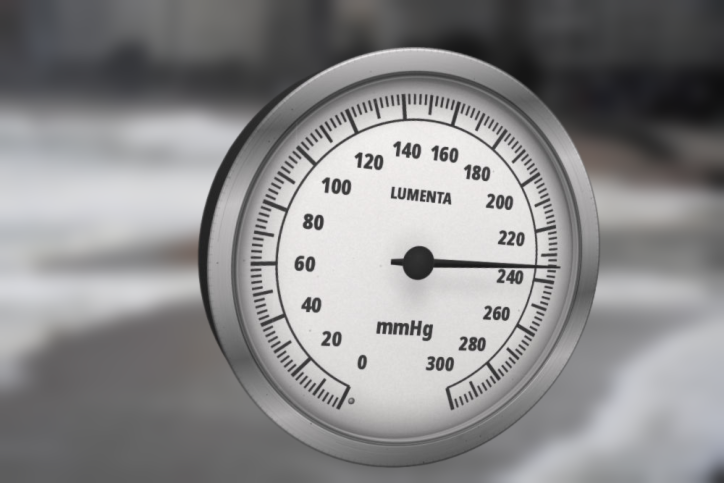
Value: 234 mmHg
